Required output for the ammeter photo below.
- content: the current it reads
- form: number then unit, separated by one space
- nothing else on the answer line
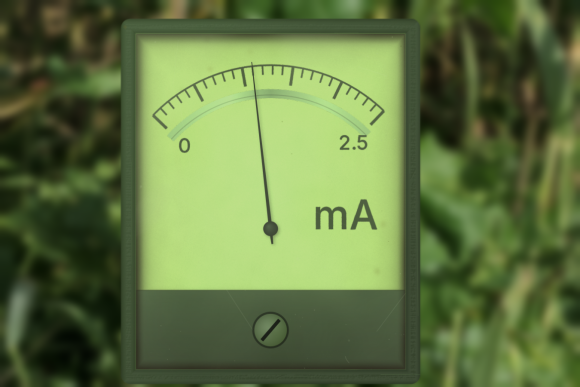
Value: 1.1 mA
